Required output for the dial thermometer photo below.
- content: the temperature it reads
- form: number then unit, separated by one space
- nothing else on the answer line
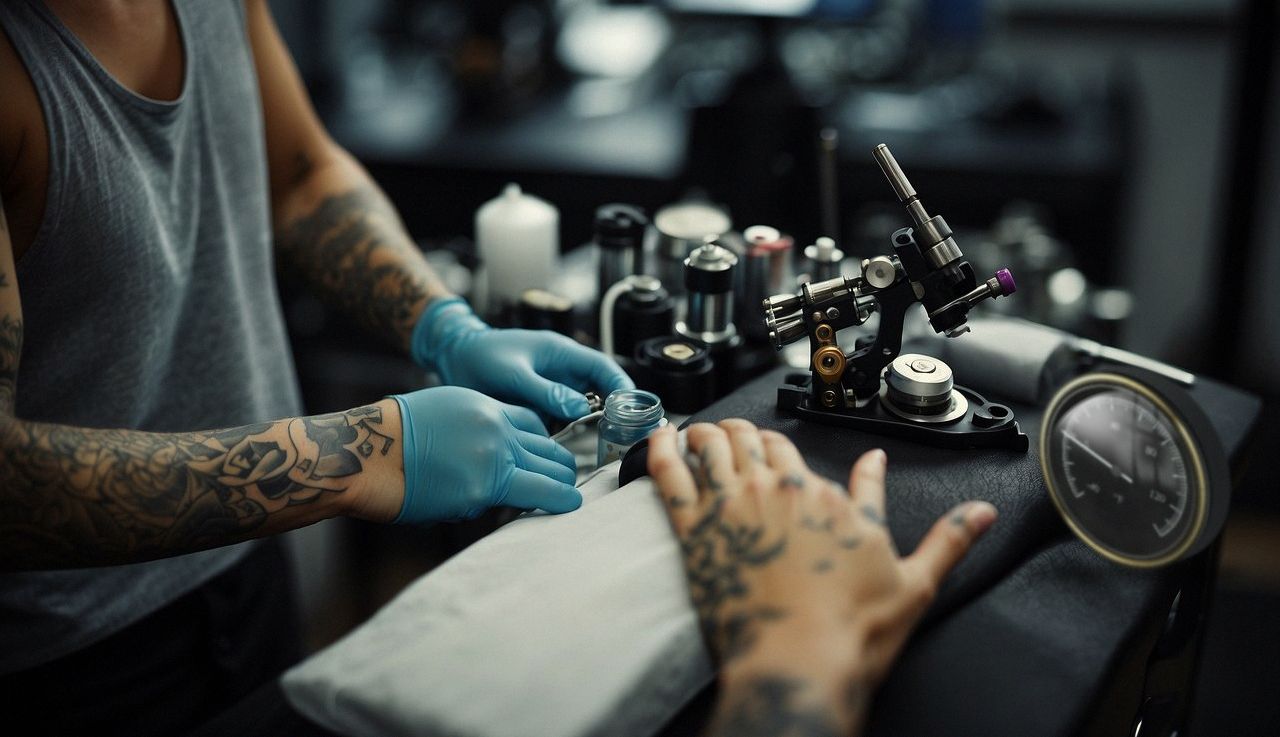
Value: 0 °F
